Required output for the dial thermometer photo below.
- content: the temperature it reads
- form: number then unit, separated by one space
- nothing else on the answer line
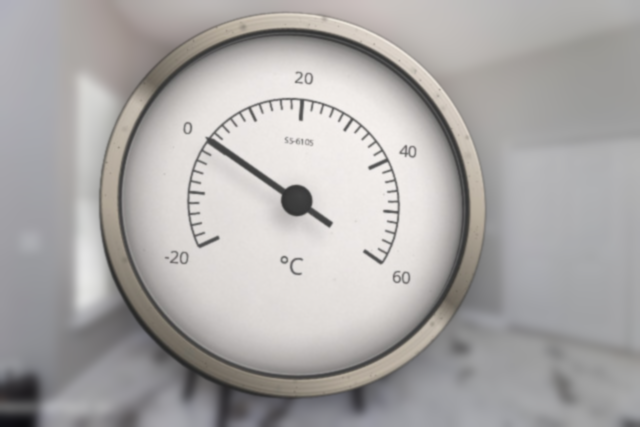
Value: 0 °C
